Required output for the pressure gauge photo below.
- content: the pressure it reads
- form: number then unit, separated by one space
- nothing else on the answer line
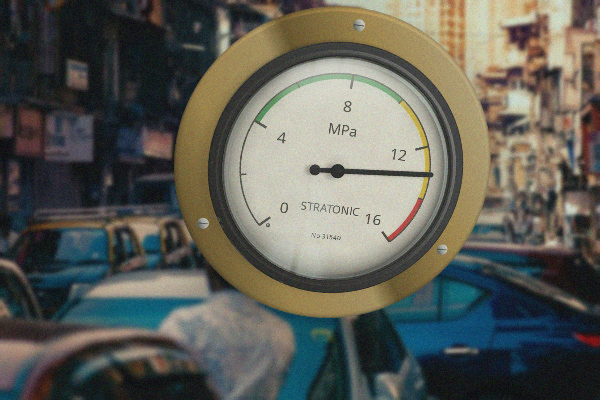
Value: 13 MPa
